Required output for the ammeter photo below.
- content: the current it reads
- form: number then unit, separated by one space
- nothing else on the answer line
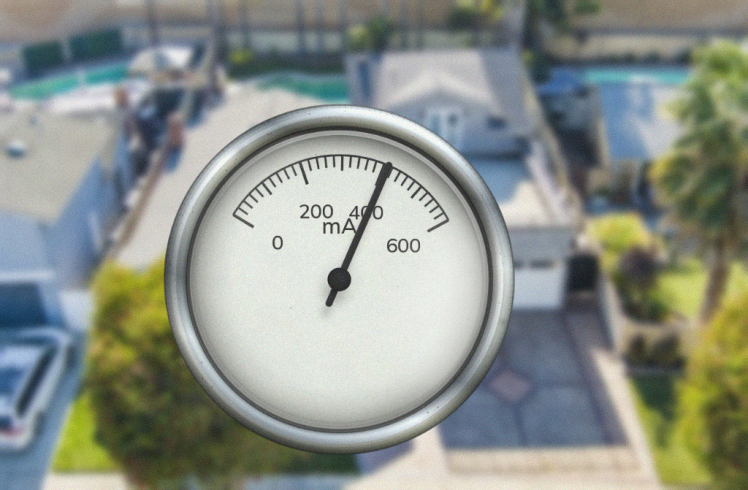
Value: 410 mA
